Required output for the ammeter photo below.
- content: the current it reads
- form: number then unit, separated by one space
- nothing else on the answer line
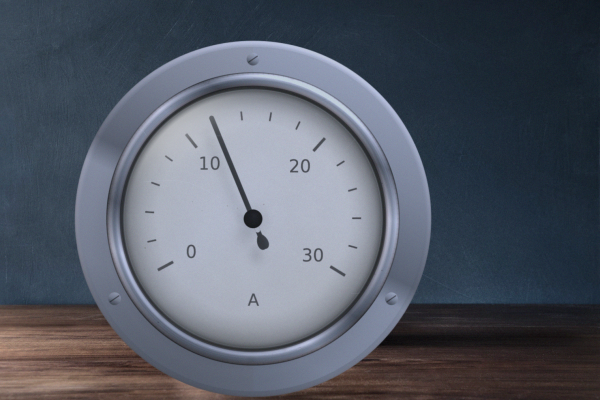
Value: 12 A
